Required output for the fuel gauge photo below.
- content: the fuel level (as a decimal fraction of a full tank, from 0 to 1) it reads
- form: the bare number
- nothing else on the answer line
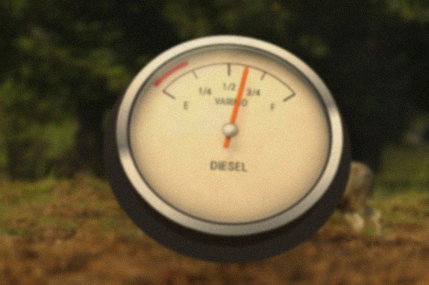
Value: 0.625
